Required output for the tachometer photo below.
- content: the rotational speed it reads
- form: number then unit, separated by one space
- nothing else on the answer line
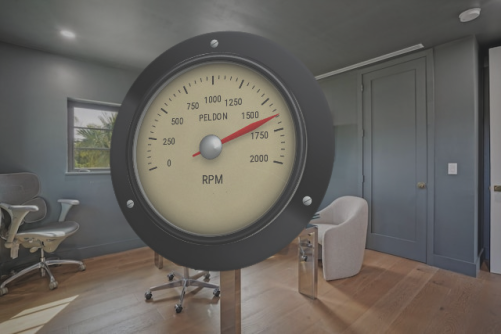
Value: 1650 rpm
